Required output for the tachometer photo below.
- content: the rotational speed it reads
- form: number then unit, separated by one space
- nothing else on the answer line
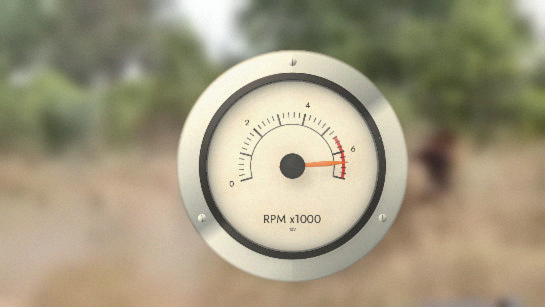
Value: 6400 rpm
